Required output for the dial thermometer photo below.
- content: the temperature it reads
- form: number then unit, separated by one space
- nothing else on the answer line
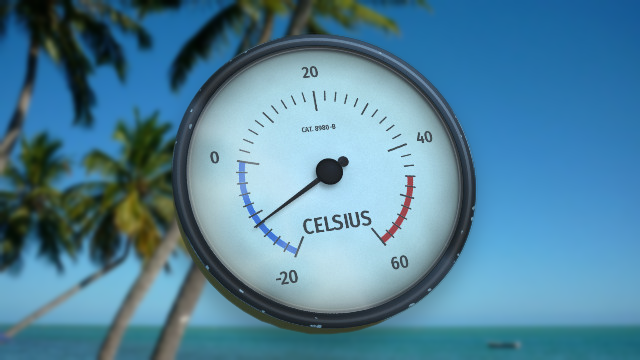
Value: -12 °C
